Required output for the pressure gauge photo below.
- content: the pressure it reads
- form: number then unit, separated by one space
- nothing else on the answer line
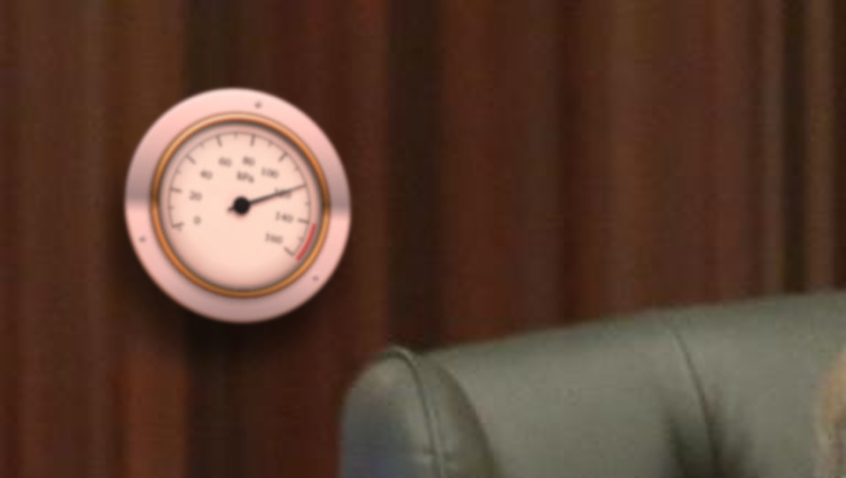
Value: 120 kPa
